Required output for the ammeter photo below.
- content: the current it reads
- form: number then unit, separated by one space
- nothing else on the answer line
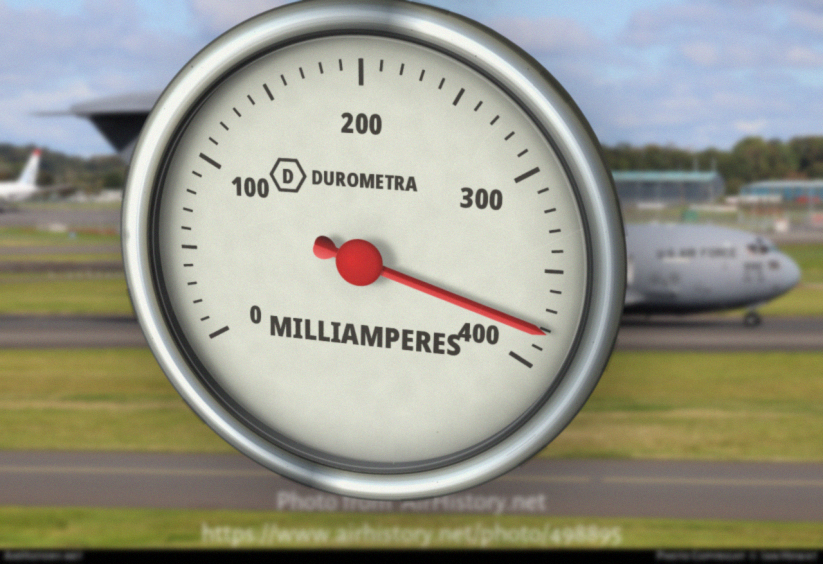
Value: 380 mA
